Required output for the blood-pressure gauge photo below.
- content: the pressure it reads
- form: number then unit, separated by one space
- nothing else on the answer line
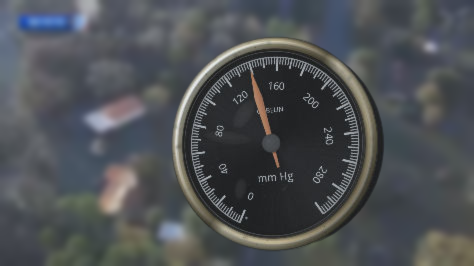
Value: 140 mmHg
